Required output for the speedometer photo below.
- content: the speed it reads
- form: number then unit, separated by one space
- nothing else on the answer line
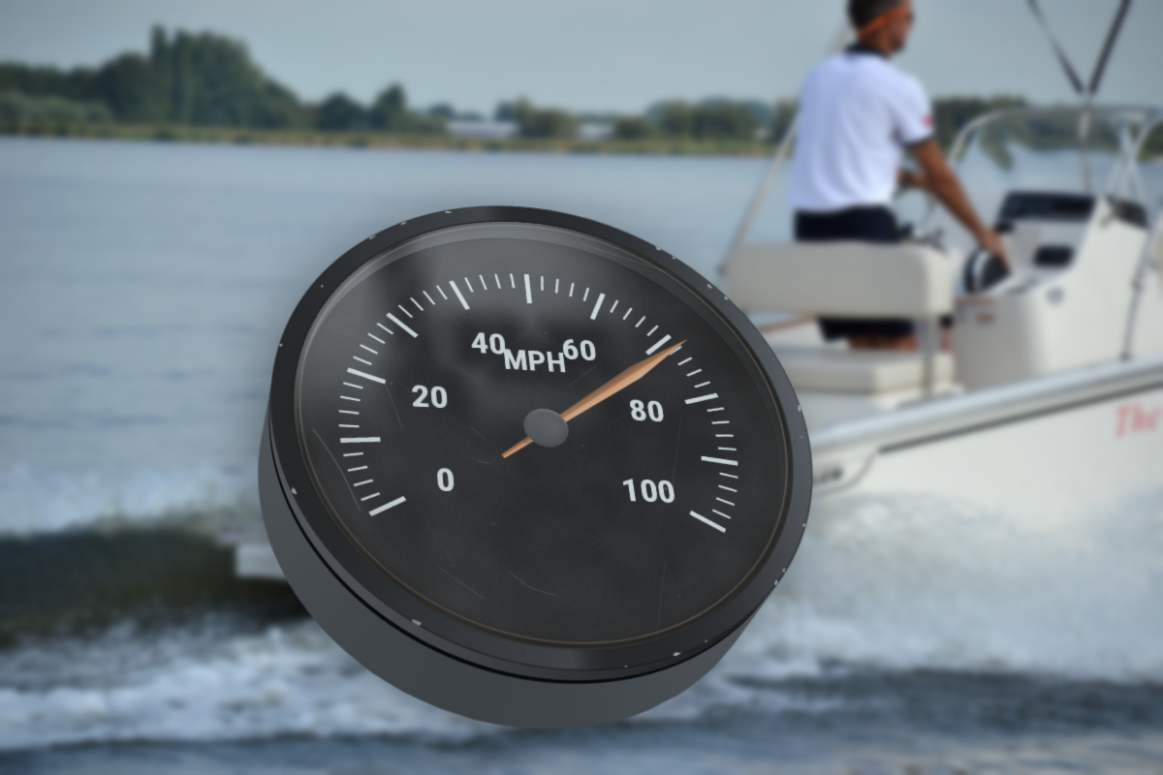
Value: 72 mph
